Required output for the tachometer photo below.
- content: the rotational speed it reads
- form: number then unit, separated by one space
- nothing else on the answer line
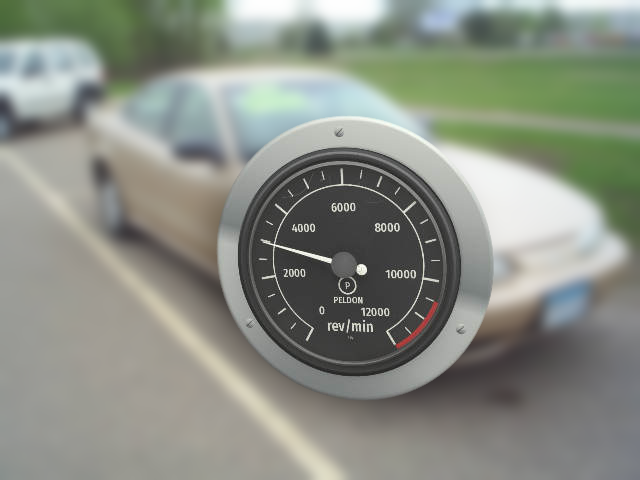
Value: 3000 rpm
